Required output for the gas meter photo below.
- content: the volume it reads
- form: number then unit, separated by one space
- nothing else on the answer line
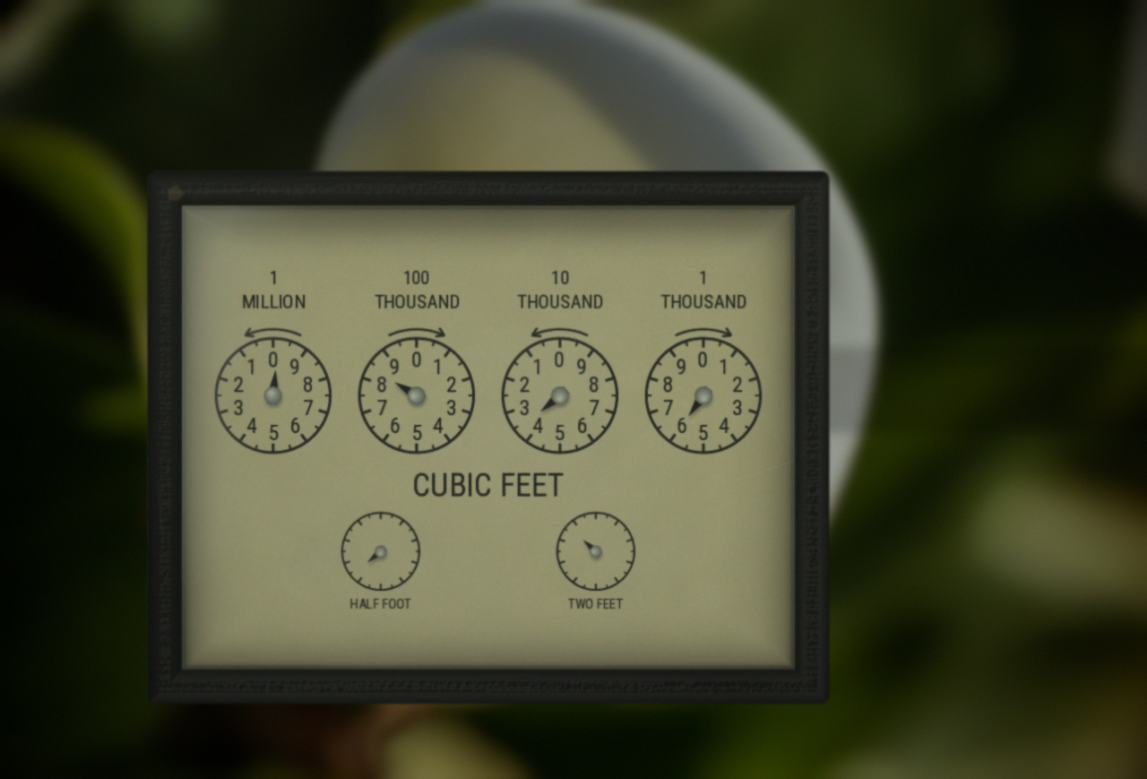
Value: 983600 ft³
